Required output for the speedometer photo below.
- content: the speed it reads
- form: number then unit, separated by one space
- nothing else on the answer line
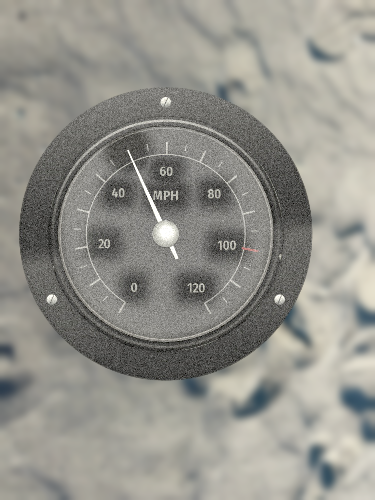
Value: 50 mph
